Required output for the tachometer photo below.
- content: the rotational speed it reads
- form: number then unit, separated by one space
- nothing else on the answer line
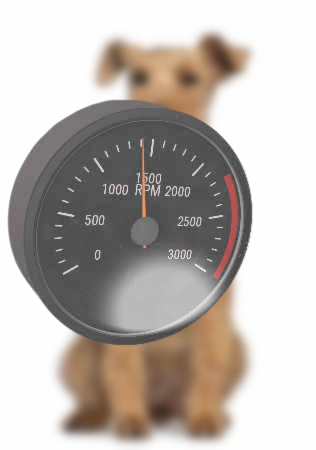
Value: 1400 rpm
